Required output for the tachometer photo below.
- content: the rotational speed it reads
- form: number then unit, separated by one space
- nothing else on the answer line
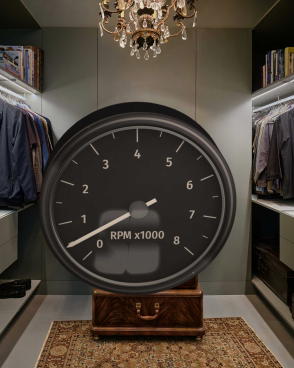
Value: 500 rpm
